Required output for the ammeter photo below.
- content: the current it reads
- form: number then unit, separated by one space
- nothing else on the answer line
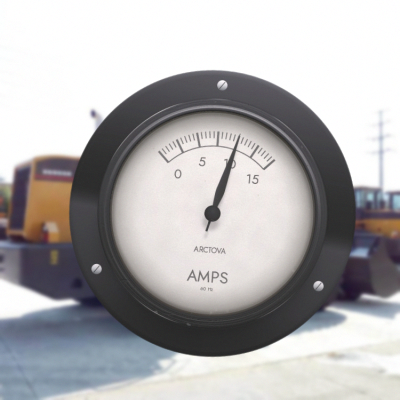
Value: 10 A
